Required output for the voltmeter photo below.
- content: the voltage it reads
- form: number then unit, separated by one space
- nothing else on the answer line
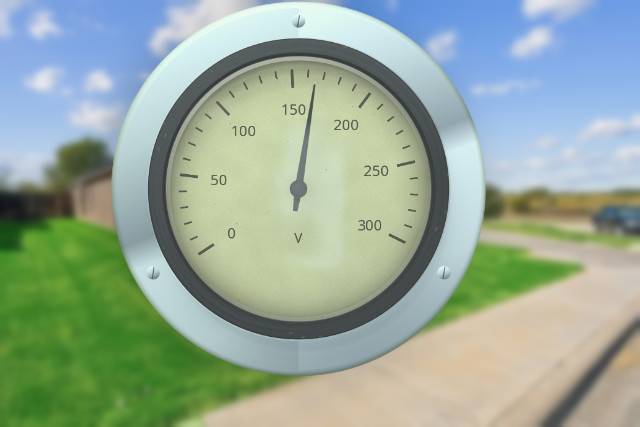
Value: 165 V
